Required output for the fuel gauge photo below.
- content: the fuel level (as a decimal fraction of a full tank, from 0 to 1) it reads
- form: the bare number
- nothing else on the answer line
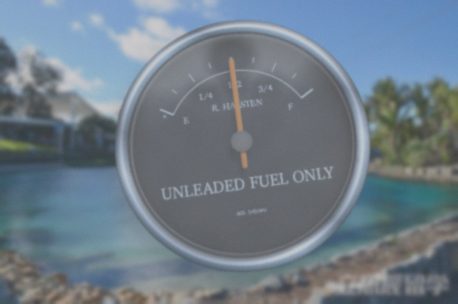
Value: 0.5
